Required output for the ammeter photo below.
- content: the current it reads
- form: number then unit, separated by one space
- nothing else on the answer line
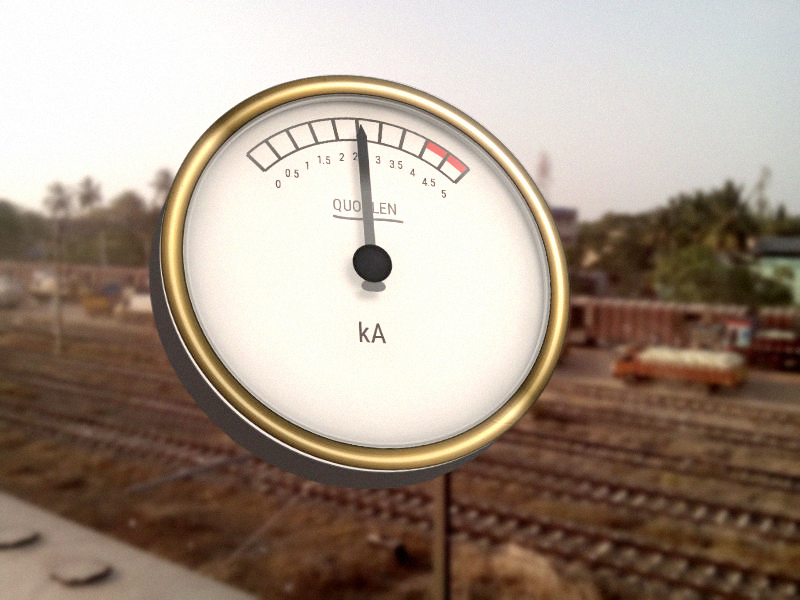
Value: 2.5 kA
